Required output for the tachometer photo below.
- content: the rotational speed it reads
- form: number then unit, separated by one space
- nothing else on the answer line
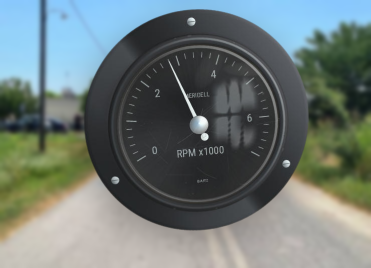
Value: 2800 rpm
